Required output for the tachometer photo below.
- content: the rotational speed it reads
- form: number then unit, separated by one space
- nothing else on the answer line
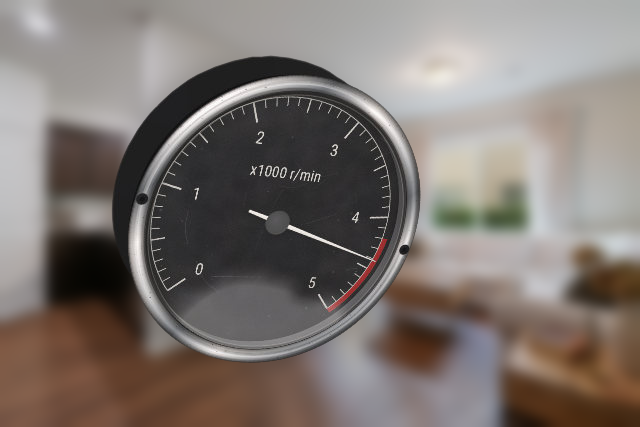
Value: 4400 rpm
